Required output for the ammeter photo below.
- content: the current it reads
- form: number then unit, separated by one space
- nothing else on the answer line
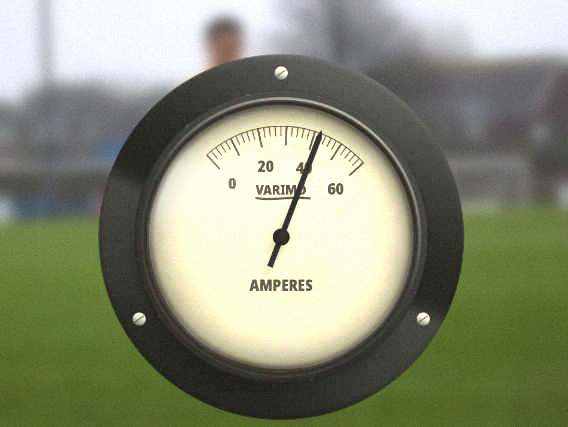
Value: 42 A
